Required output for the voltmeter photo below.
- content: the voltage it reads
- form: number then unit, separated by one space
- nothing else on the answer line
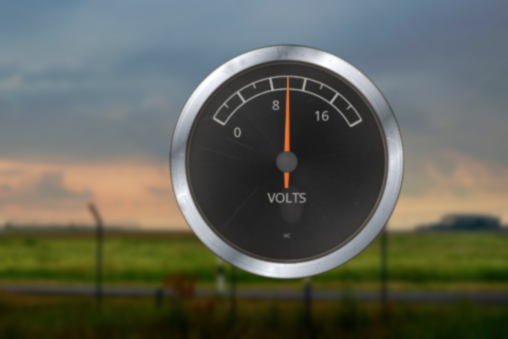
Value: 10 V
